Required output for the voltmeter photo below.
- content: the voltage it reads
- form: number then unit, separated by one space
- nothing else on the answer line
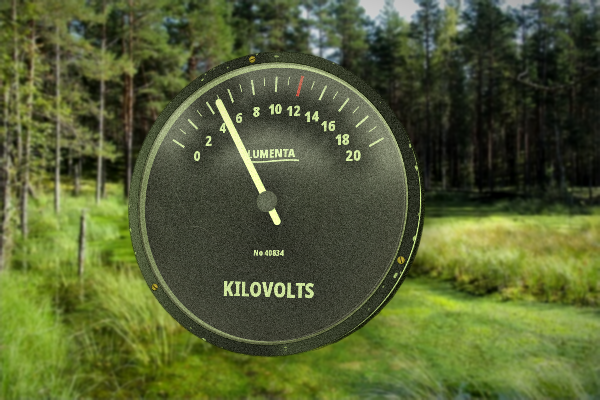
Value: 5 kV
